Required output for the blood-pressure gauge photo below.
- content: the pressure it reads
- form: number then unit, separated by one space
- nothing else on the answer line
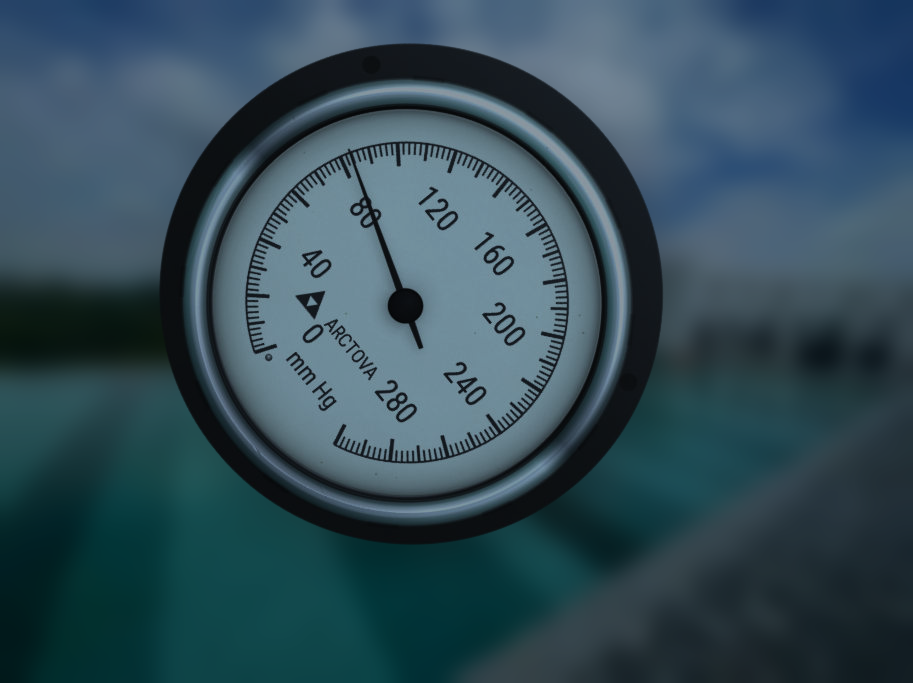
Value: 84 mmHg
